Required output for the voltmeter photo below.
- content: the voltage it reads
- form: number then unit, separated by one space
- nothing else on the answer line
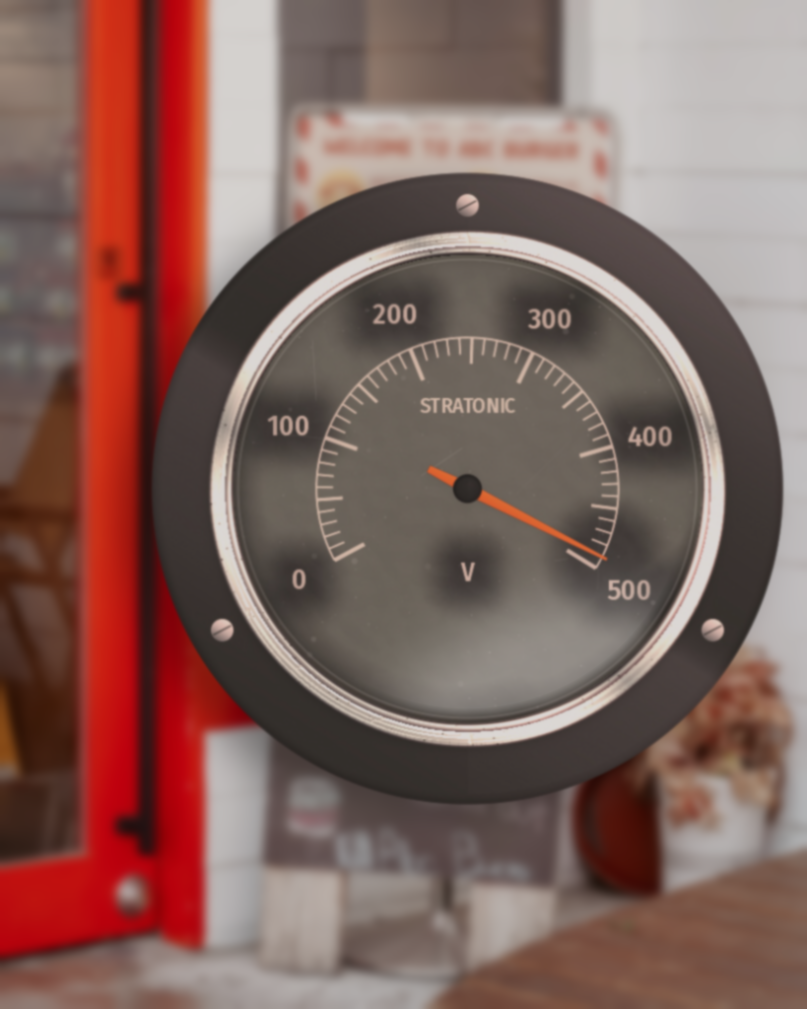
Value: 490 V
